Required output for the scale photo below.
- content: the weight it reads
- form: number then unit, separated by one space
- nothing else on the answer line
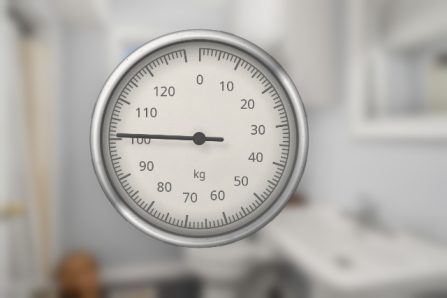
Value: 101 kg
